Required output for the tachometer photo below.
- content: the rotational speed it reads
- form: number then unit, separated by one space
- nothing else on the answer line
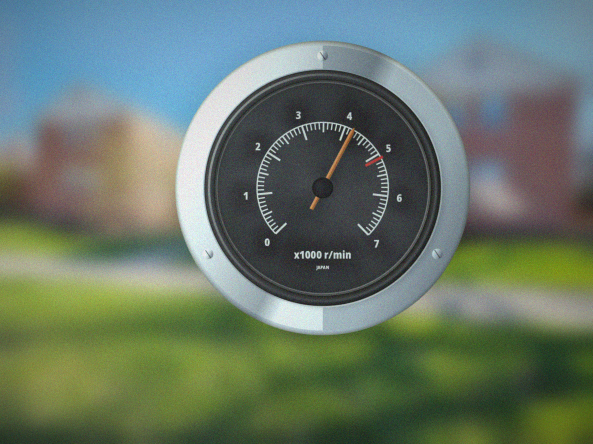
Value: 4200 rpm
